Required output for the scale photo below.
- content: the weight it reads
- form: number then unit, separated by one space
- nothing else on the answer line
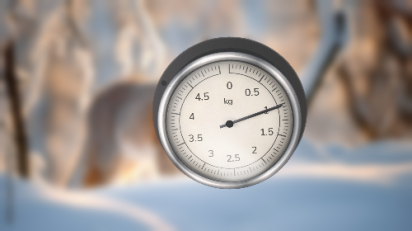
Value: 1 kg
